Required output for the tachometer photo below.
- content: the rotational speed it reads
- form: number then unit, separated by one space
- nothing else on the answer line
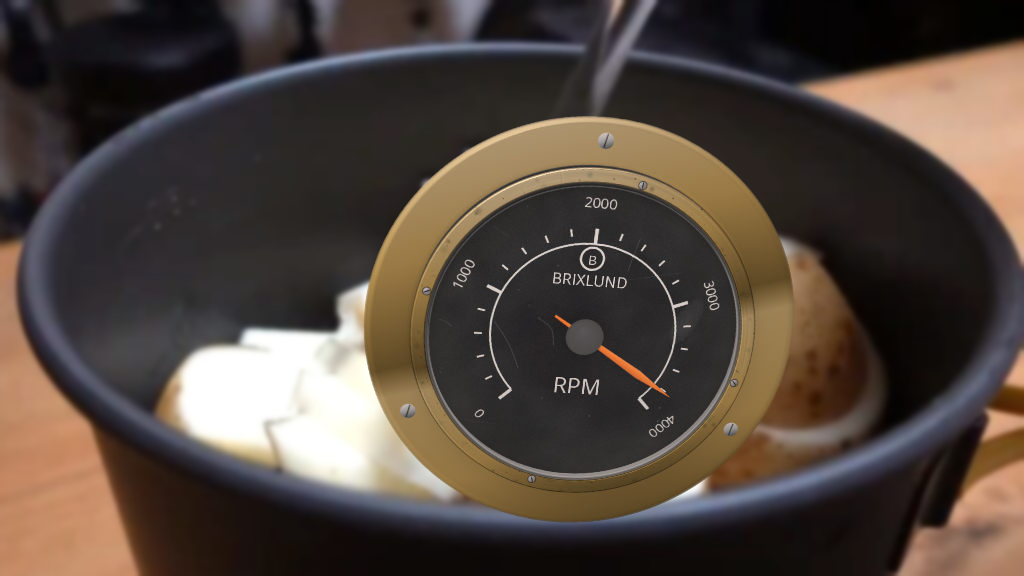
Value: 3800 rpm
